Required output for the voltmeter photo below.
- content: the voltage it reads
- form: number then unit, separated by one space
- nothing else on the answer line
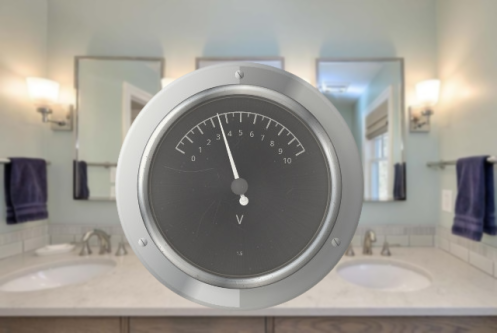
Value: 3.5 V
